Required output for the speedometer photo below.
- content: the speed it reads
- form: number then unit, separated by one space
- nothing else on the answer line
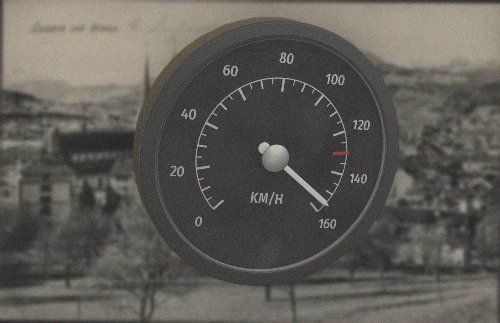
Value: 155 km/h
